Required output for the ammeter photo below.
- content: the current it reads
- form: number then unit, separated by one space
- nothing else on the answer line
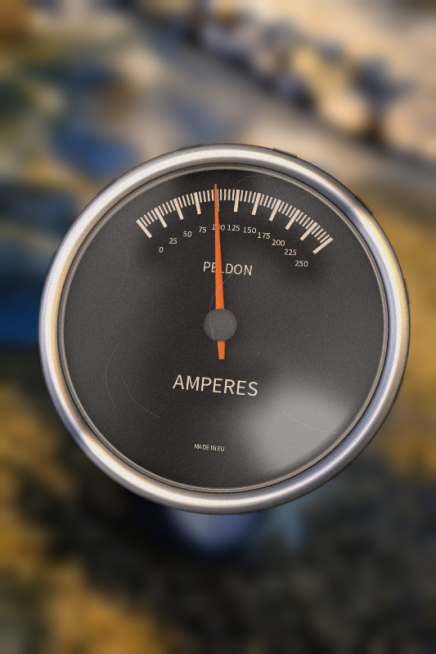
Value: 100 A
